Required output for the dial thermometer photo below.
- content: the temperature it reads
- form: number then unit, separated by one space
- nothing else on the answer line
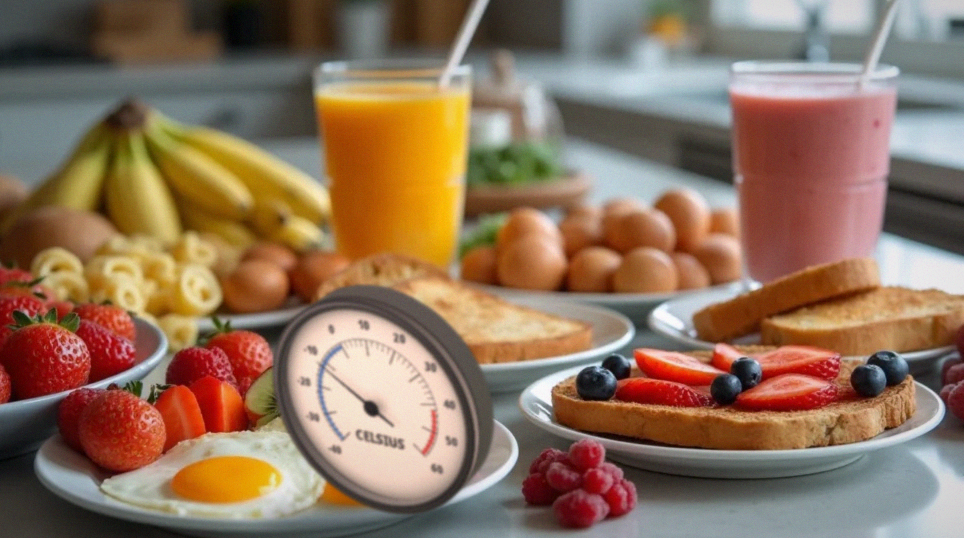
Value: -10 °C
